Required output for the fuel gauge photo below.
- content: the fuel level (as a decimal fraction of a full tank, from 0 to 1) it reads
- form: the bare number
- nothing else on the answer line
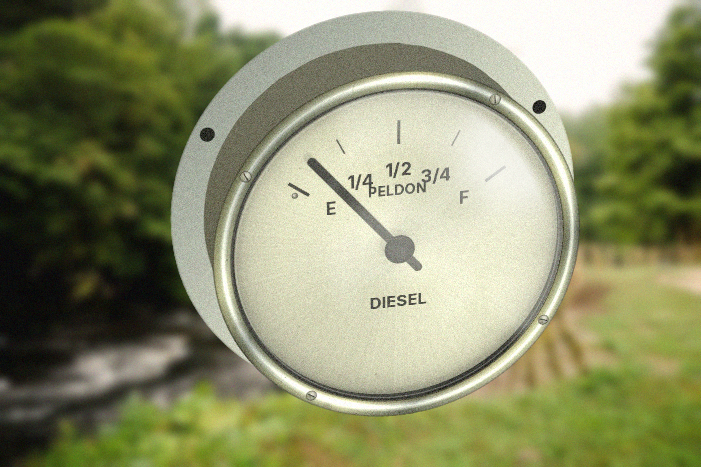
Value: 0.125
